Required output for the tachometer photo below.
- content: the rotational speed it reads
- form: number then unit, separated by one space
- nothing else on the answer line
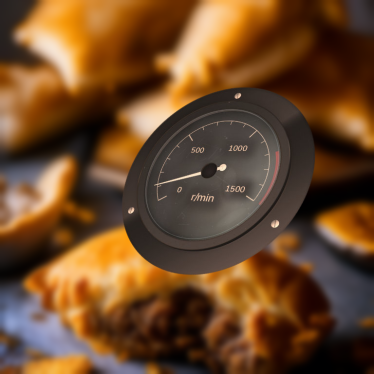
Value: 100 rpm
